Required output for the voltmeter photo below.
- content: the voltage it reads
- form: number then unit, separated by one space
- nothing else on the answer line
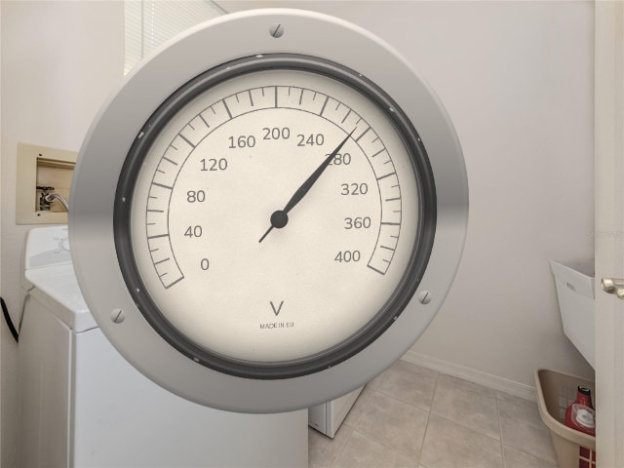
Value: 270 V
